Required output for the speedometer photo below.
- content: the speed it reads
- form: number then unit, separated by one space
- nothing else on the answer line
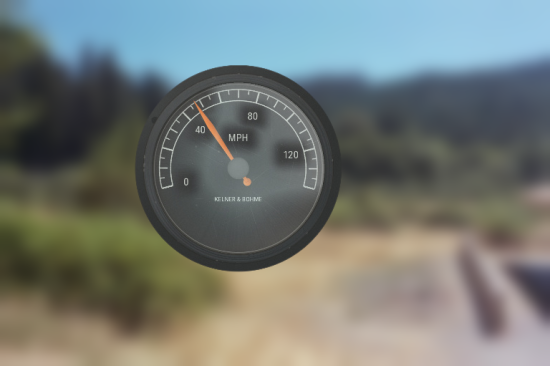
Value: 47.5 mph
